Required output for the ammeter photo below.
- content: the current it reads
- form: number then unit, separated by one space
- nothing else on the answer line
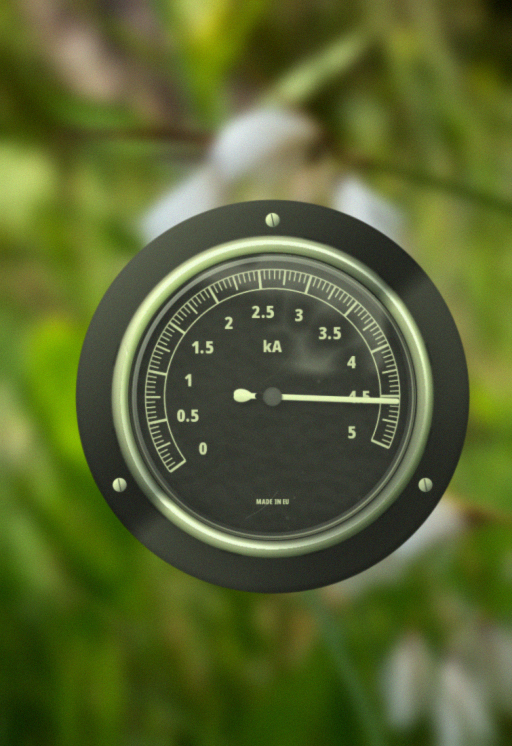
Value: 4.55 kA
